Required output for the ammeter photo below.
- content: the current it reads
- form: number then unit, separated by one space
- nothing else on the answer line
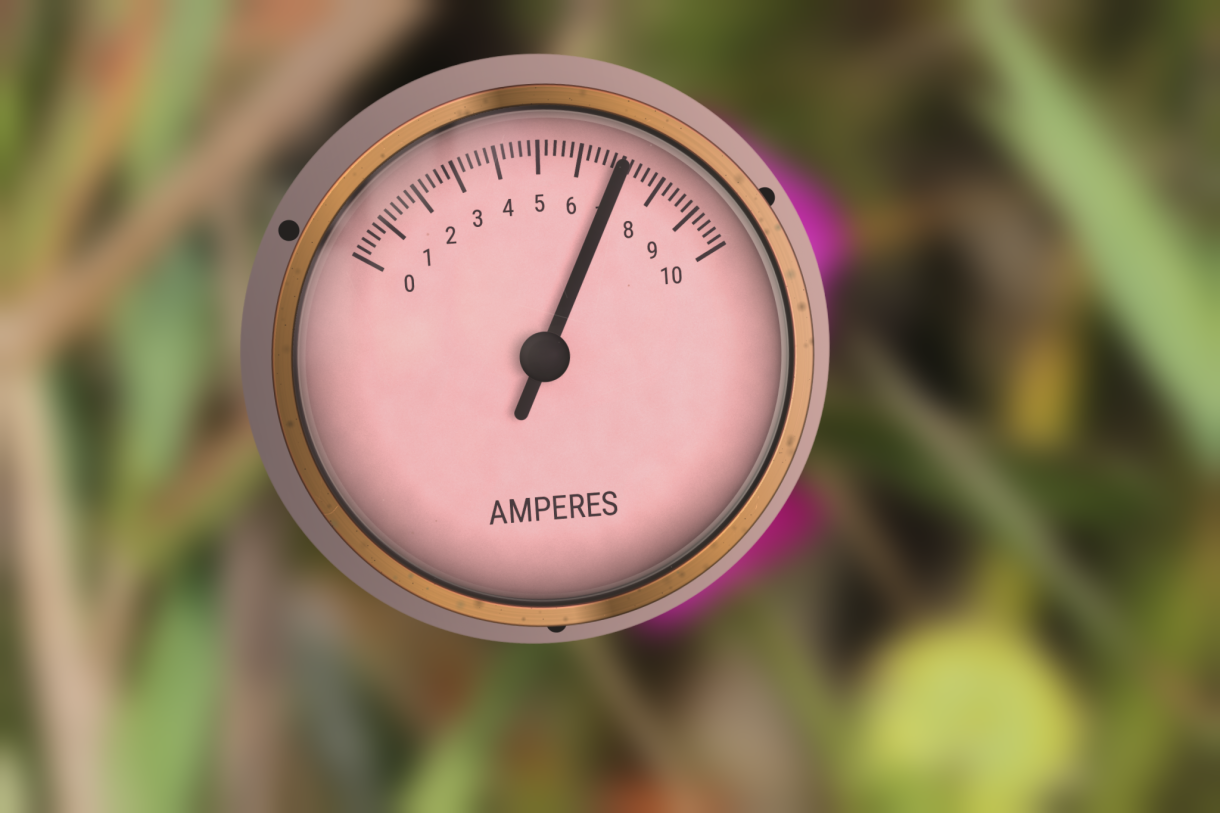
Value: 7 A
